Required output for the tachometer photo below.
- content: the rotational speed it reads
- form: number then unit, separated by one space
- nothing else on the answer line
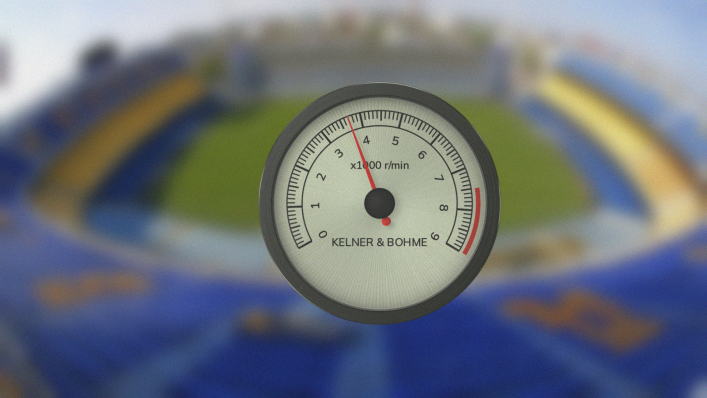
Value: 3700 rpm
